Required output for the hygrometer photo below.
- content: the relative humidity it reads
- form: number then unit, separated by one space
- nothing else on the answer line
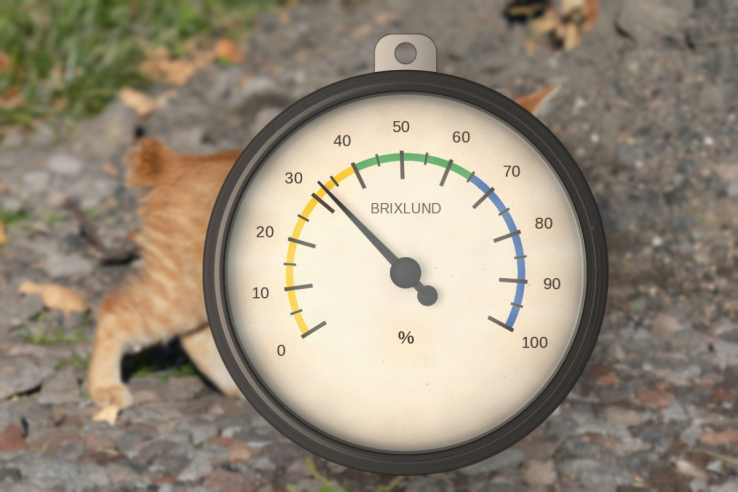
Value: 32.5 %
